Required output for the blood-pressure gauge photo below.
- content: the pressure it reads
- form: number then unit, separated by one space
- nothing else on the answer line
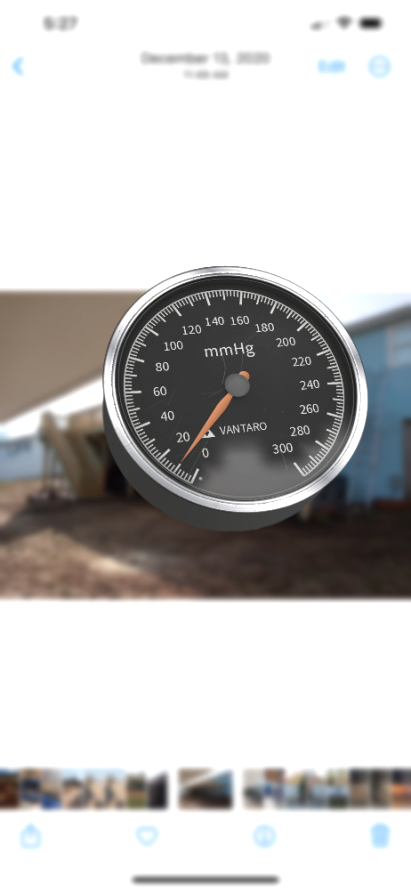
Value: 10 mmHg
